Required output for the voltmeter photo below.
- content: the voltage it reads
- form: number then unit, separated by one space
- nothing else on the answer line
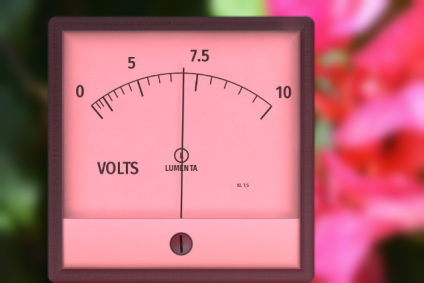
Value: 7 V
